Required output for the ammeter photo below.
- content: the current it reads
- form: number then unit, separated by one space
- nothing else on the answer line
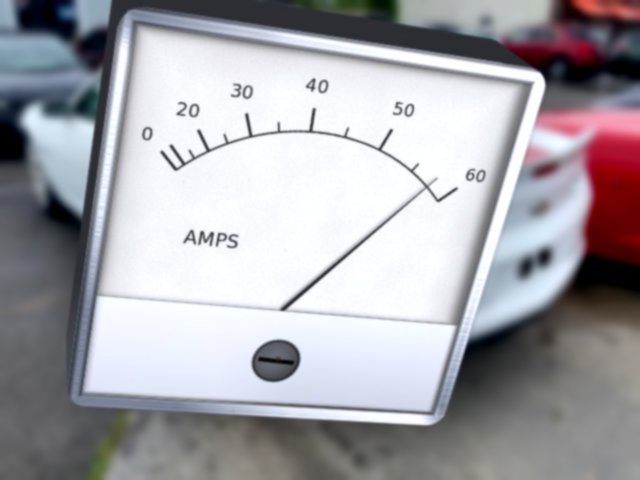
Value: 57.5 A
